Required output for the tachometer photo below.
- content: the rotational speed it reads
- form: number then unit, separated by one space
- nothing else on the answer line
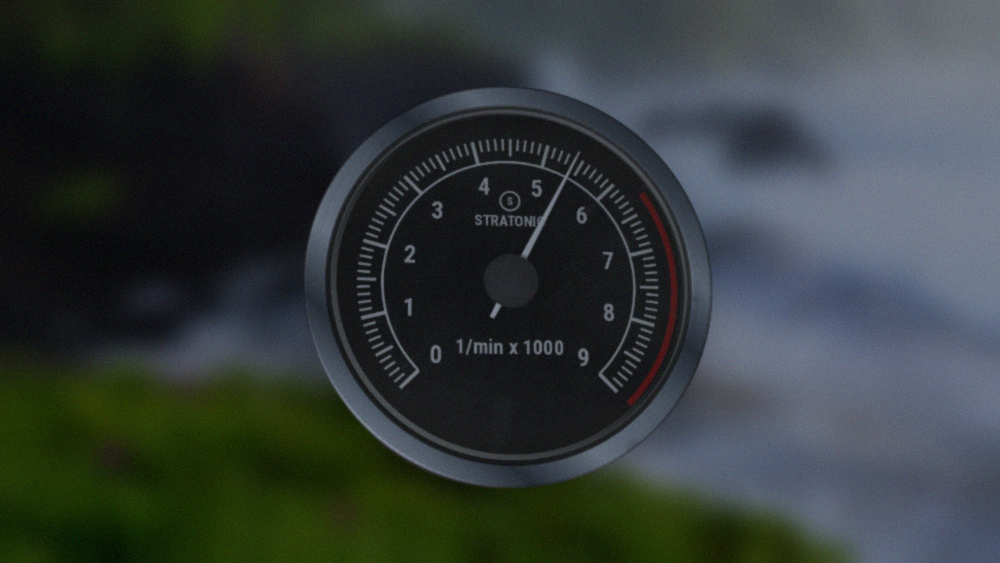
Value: 5400 rpm
